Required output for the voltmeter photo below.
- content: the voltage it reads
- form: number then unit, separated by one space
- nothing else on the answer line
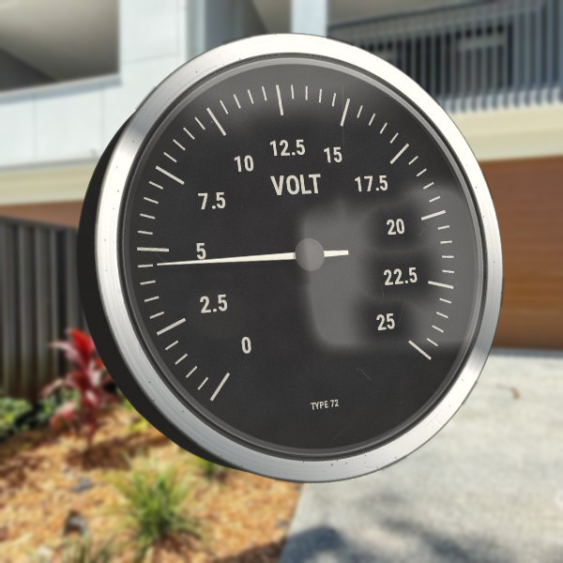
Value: 4.5 V
